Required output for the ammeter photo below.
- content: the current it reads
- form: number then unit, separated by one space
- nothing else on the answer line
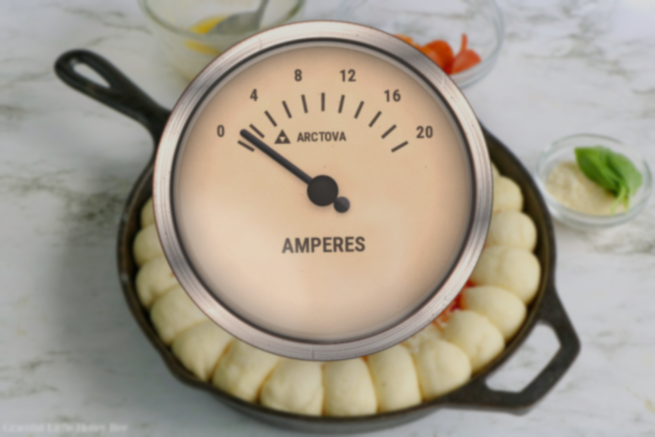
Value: 1 A
